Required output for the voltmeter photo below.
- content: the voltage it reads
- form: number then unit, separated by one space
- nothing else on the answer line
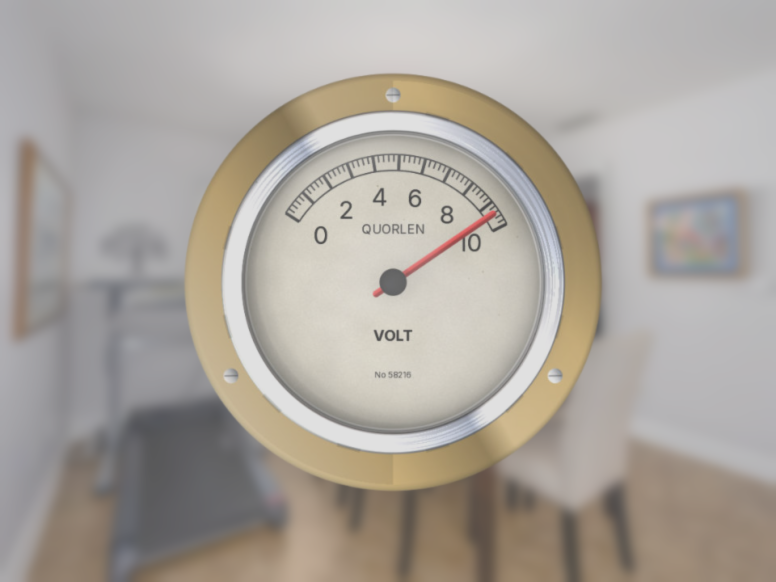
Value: 9.4 V
